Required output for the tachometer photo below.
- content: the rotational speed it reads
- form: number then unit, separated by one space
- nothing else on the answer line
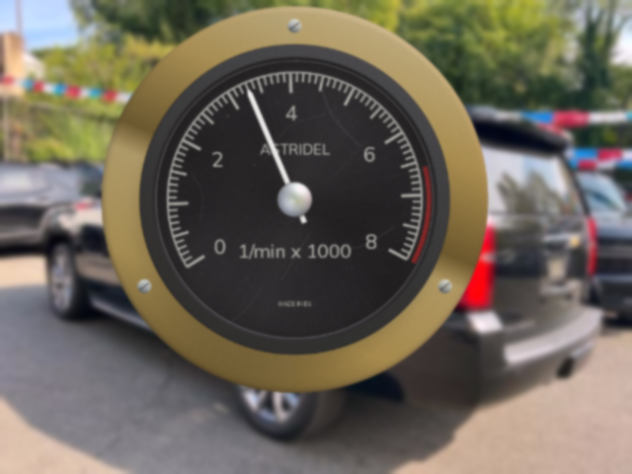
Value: 3300 rpm
